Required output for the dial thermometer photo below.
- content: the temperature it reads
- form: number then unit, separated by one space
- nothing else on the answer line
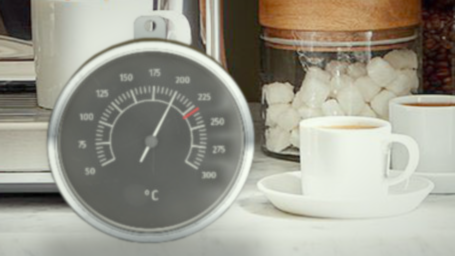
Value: 200 °C
